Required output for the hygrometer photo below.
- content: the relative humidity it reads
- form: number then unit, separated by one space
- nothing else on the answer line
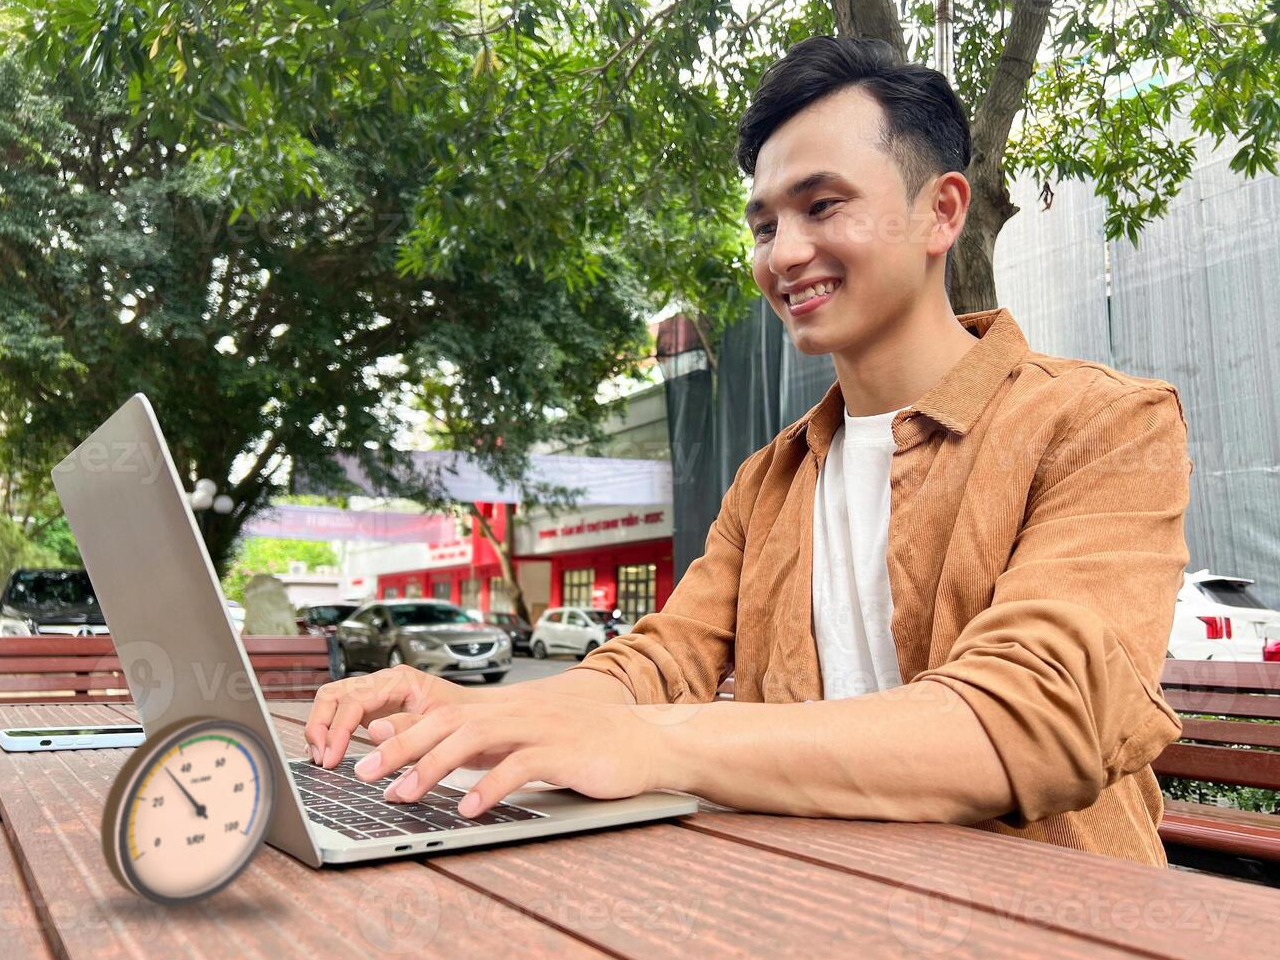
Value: 32 %
